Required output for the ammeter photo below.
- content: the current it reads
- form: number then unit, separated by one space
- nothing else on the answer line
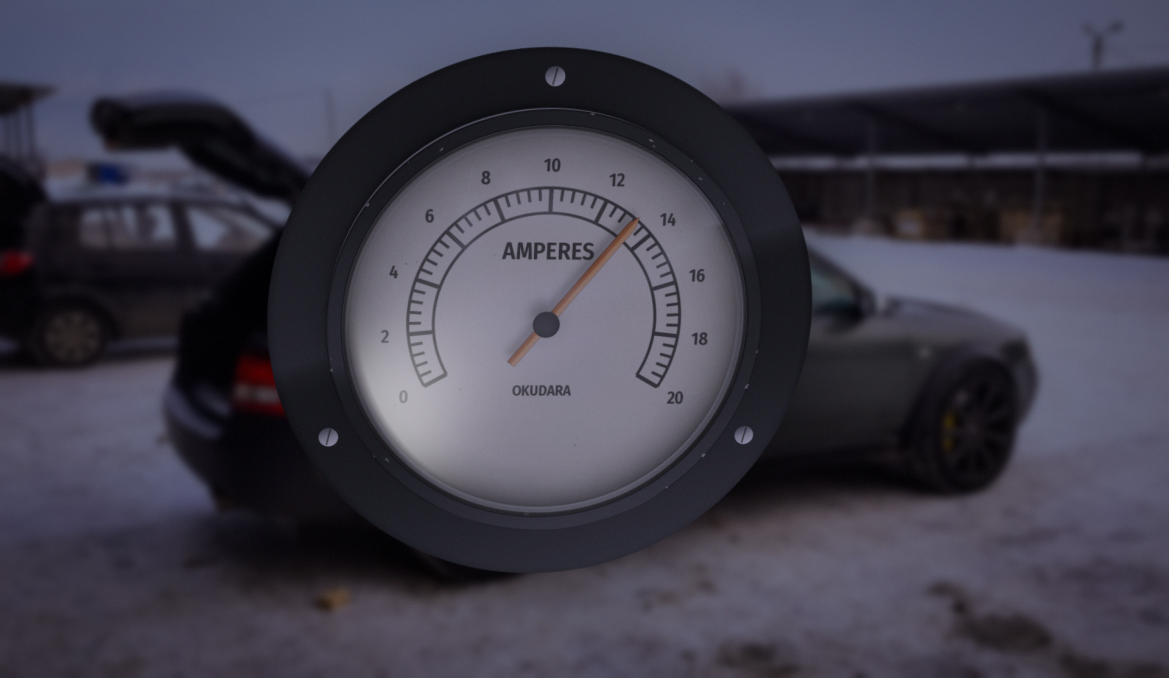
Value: 13.2 A
